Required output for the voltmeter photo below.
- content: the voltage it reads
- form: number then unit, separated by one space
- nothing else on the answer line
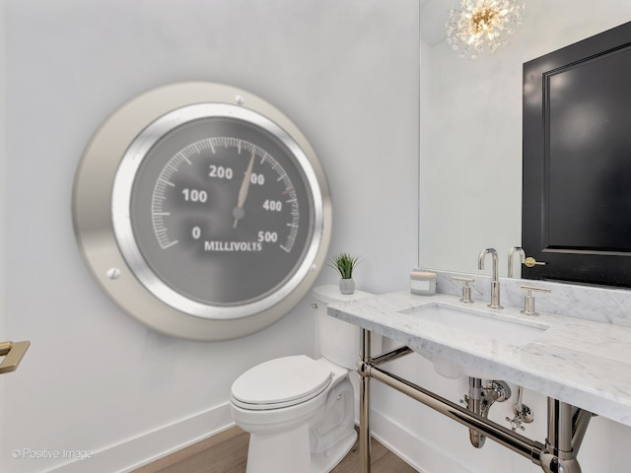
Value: 275 mV
